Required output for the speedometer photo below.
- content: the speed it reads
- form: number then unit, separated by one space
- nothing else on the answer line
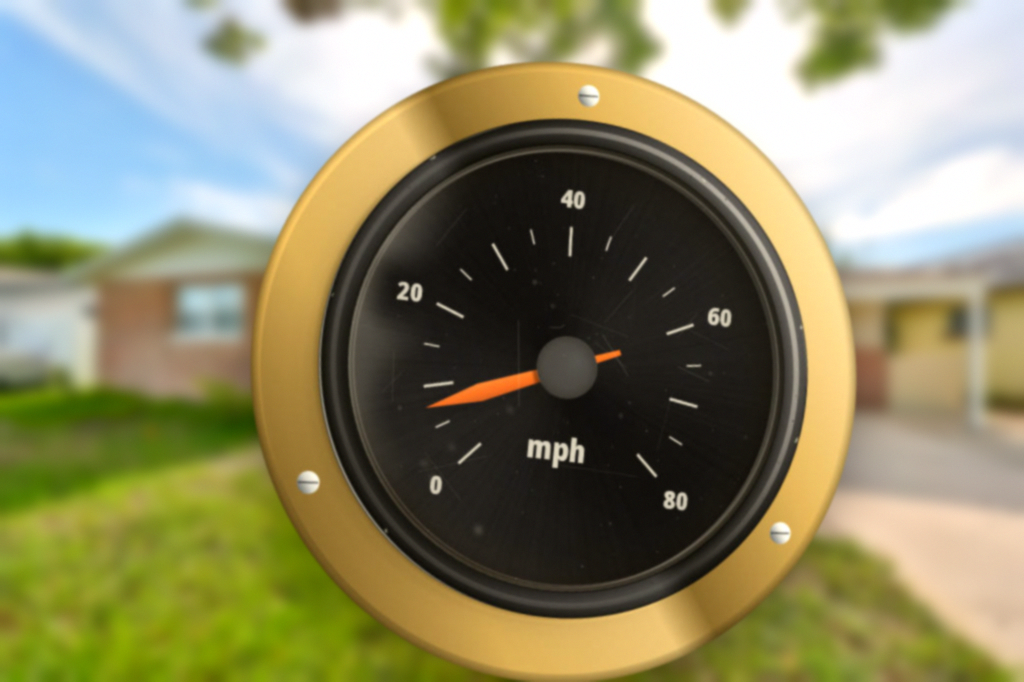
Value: 7.5 mph
